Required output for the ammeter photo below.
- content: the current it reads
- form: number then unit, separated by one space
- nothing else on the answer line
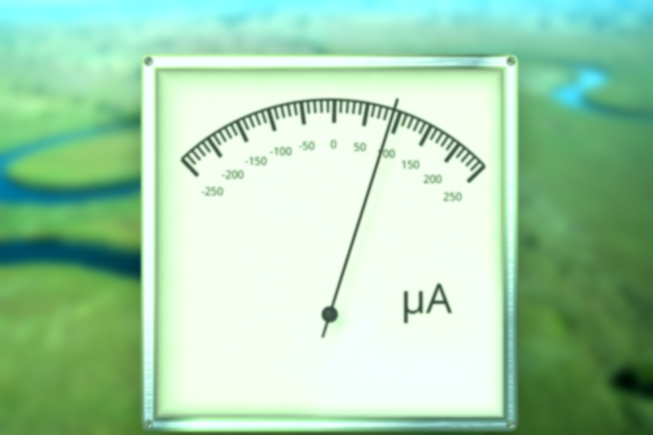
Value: 90 µA
